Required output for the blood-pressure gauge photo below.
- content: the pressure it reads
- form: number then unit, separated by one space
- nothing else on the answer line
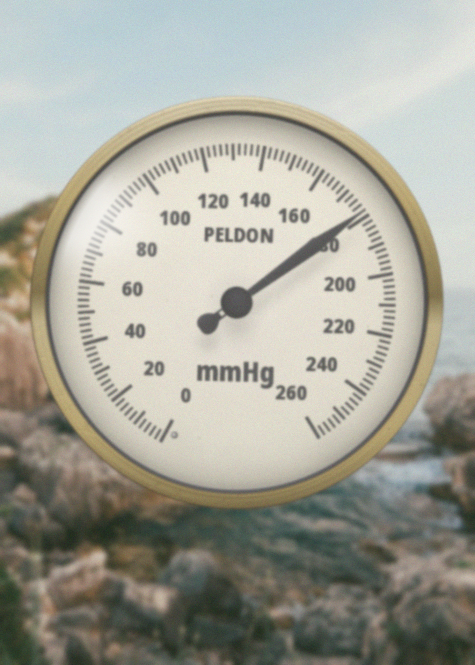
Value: 178 mmHg
